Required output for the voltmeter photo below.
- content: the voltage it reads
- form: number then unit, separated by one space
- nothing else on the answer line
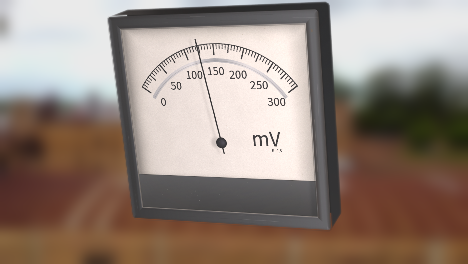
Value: 125 mV
